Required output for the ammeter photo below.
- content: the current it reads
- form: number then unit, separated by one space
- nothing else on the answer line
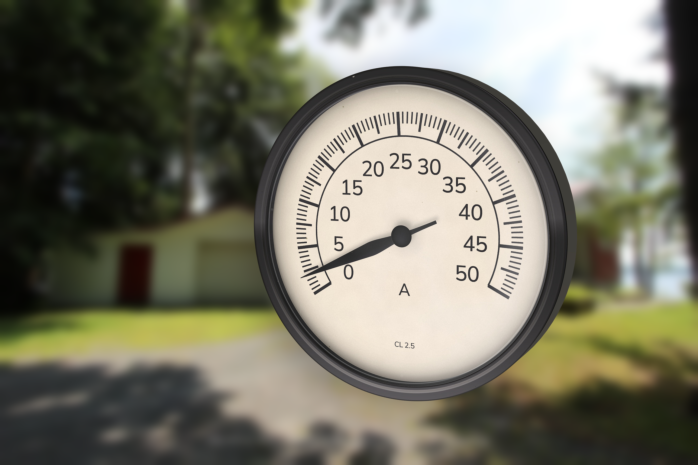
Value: 2 A
